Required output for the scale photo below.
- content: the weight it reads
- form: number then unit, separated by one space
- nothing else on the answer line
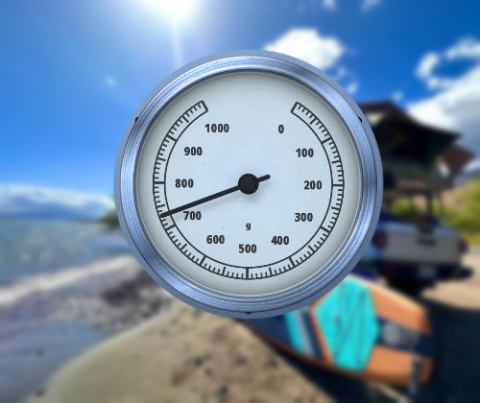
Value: 730 g
